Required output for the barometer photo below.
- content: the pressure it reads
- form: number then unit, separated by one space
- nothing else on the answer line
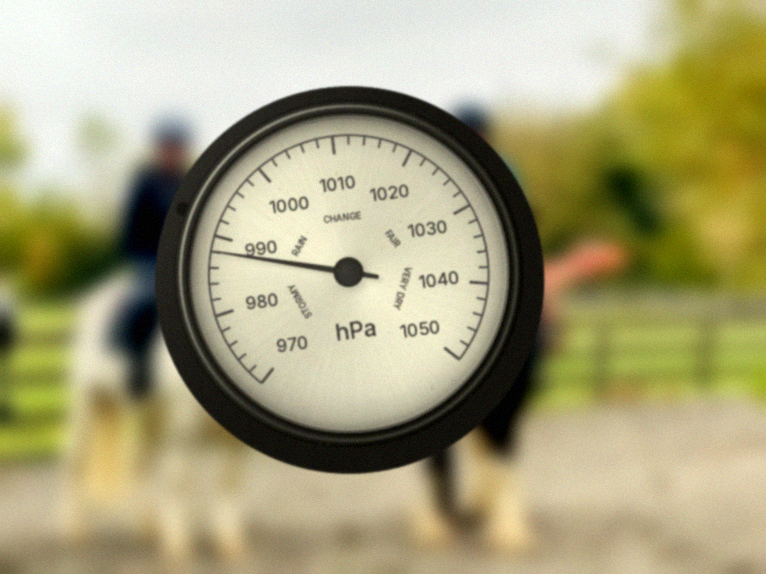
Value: 988 hPa
